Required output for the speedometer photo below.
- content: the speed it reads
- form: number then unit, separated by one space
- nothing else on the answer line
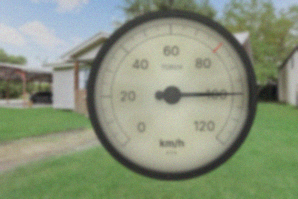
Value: 100 km/h
